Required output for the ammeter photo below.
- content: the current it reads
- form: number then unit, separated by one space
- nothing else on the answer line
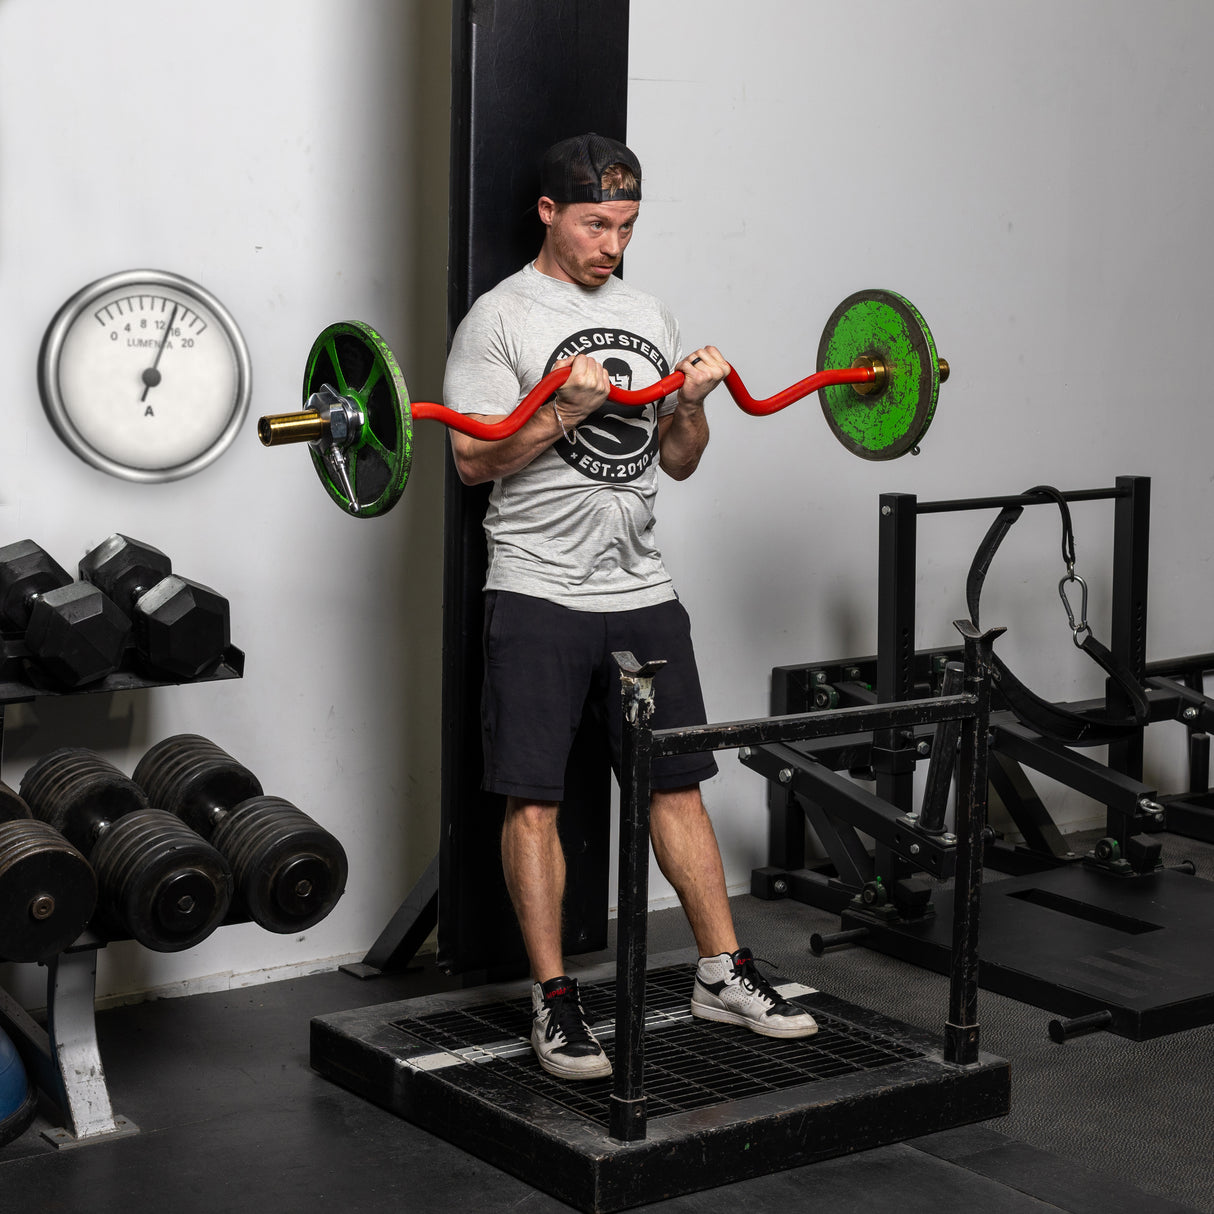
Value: 14 A
